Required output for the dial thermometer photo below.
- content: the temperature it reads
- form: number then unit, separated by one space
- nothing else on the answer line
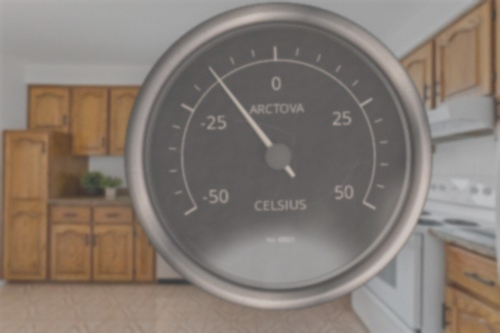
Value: -15 °C
